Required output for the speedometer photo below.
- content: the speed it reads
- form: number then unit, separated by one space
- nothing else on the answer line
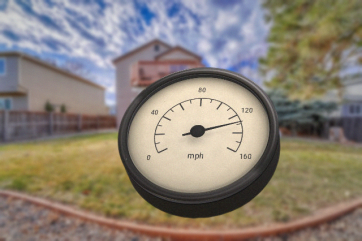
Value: 130 mph
